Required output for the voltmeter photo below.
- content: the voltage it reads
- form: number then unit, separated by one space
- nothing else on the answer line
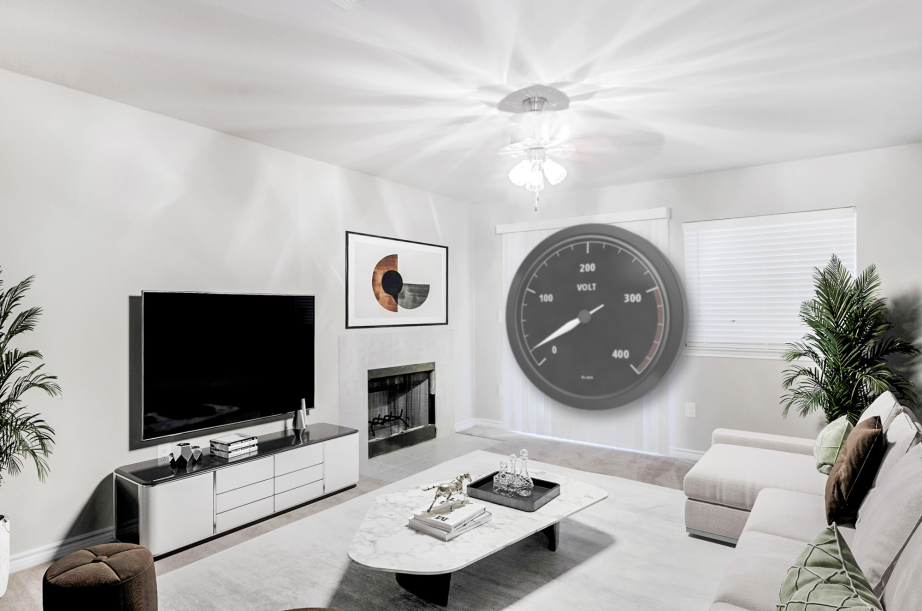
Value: 20 V
